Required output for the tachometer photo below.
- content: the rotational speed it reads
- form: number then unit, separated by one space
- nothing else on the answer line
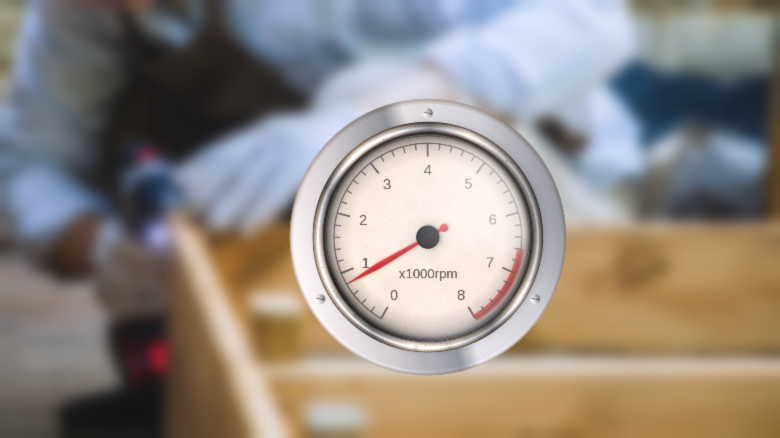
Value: 800 rpm
